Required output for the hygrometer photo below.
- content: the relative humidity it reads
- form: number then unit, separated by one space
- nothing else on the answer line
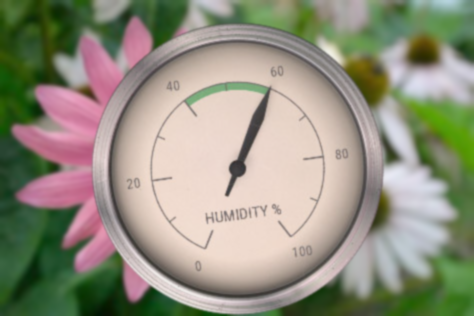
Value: 60 %
